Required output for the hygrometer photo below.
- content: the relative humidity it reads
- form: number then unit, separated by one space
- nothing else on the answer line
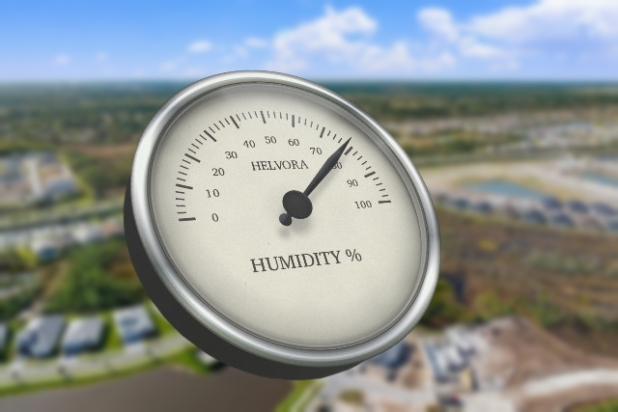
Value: 78 %
